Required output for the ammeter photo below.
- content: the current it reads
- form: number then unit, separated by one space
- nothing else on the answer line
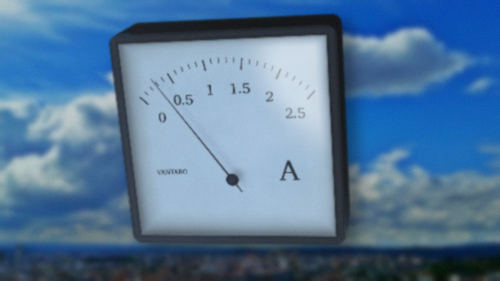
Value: 0.3 A
